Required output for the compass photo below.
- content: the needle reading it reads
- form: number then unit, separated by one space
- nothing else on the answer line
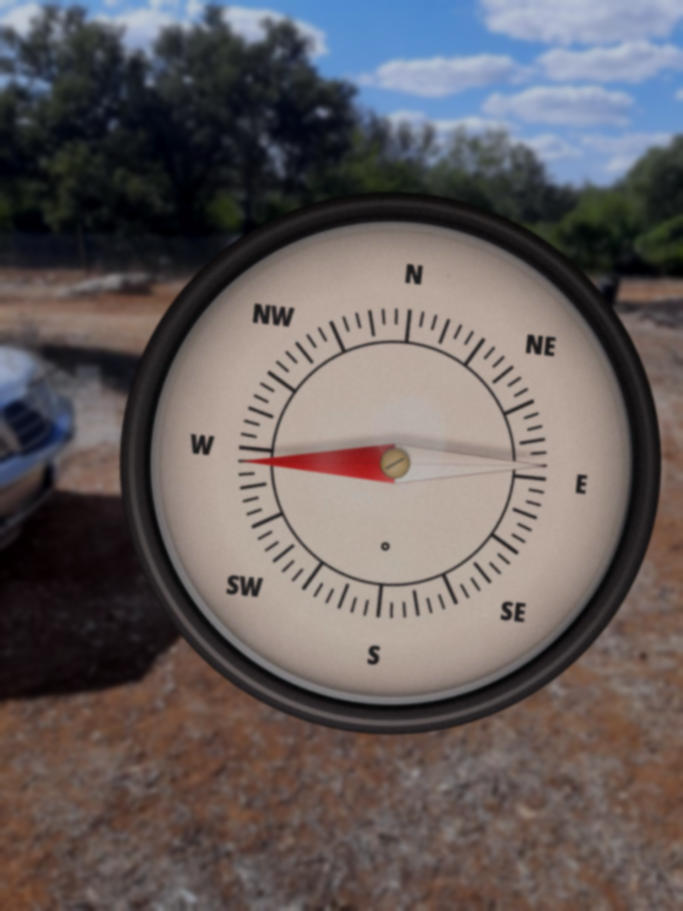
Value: 265 °
